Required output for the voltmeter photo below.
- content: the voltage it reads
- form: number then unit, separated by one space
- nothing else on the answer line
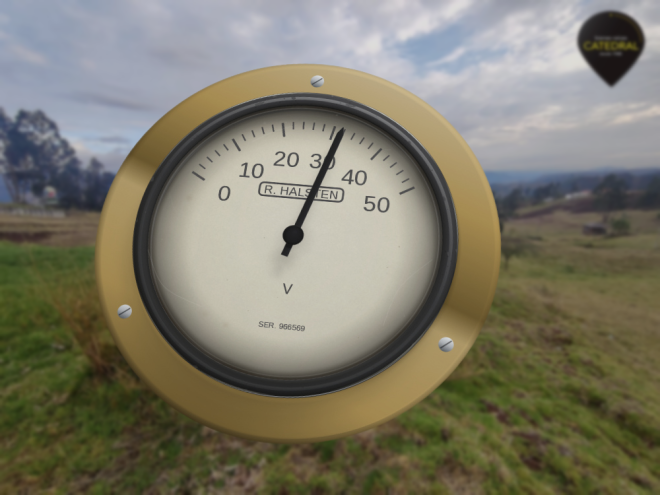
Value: 32 V
